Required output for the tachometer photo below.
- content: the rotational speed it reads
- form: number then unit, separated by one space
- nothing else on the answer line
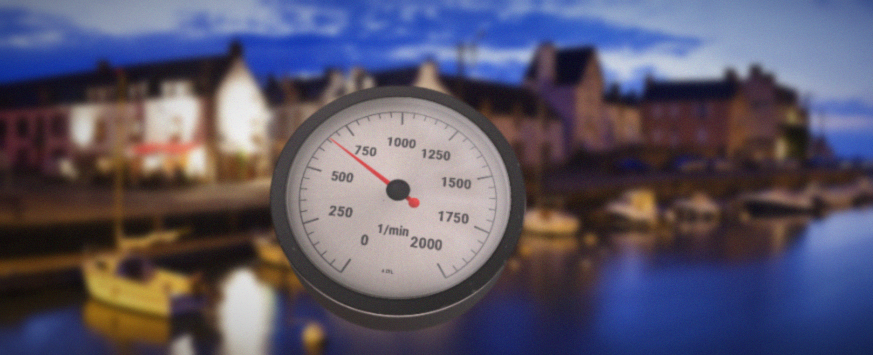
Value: 650 rpm
